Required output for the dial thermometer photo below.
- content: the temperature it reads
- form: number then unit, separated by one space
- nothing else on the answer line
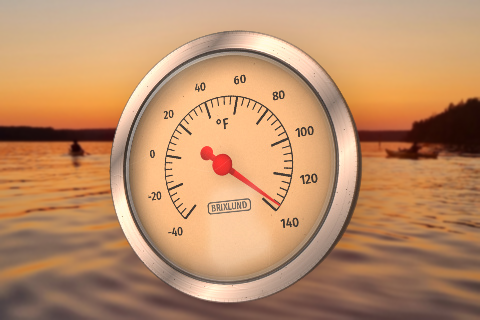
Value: 136 °F
